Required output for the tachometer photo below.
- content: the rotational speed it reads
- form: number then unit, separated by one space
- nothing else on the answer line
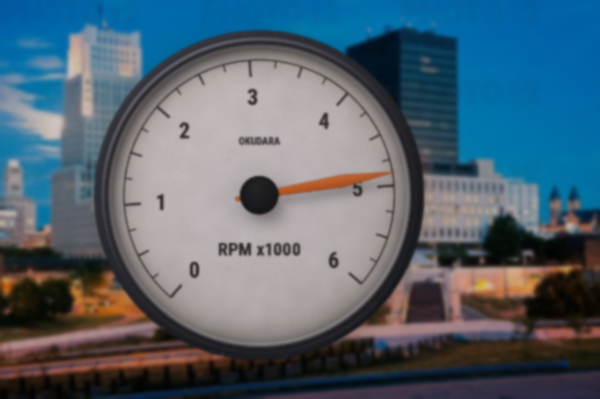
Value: 4875 rpm
